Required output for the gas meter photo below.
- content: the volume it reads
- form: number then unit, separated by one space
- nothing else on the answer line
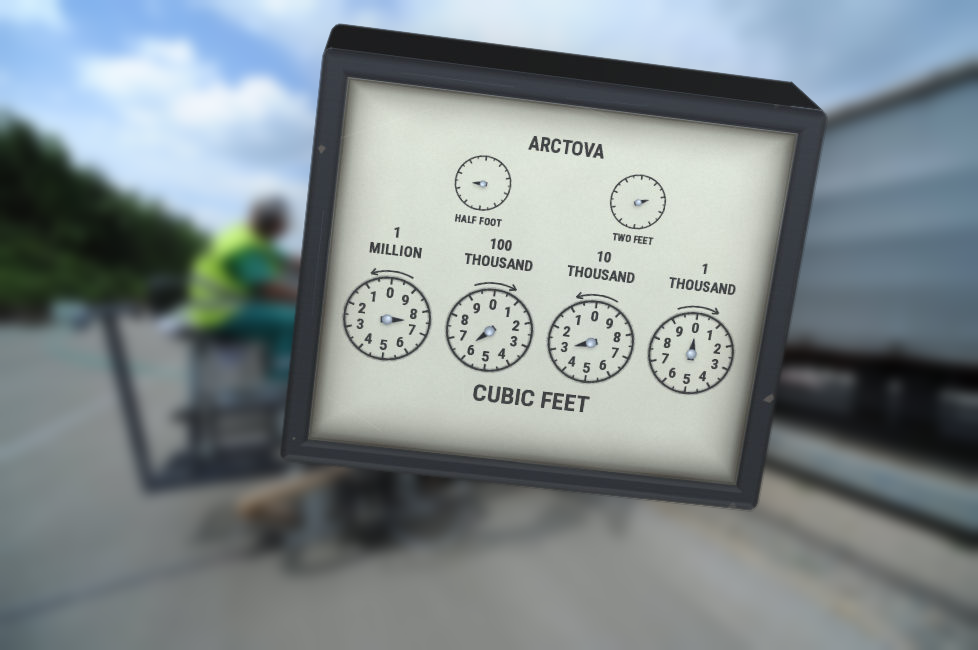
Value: 763000 ft³
